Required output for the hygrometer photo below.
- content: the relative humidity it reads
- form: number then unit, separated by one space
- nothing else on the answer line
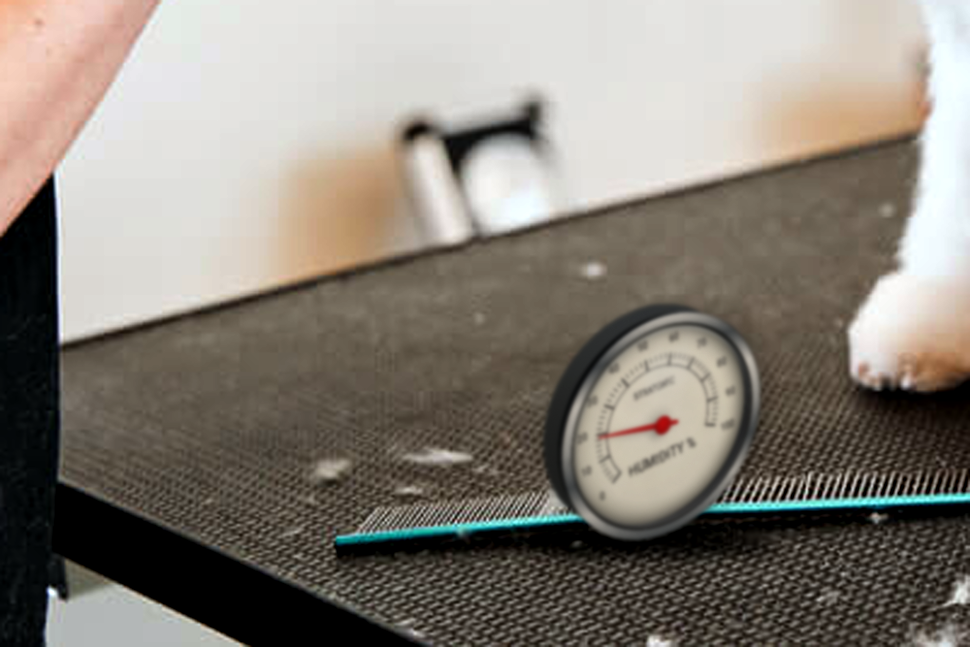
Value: 20 %
